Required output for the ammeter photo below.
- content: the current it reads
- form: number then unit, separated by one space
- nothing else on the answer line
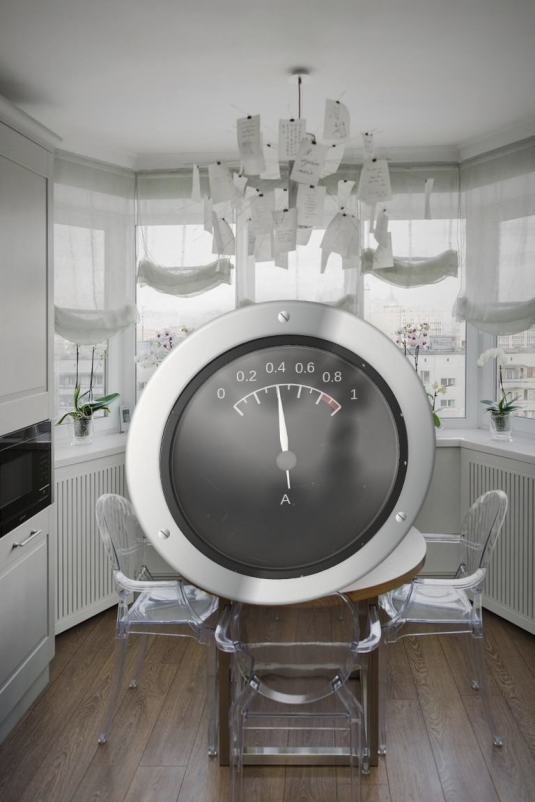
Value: 0.4 A
